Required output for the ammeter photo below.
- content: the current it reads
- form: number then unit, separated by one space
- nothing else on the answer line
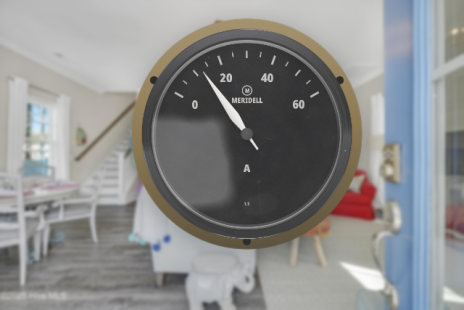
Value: 12.5 A
